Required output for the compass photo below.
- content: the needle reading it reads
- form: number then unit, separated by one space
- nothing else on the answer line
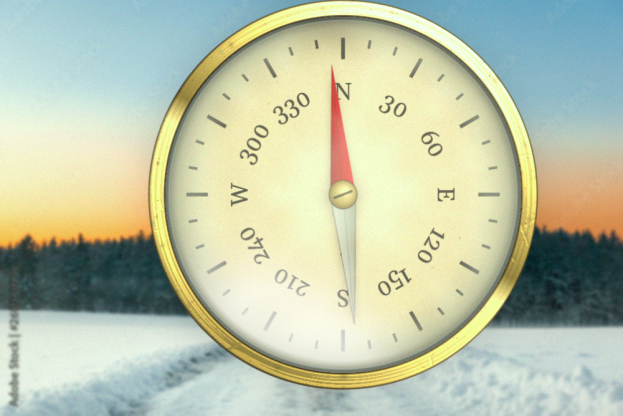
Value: 355 °
